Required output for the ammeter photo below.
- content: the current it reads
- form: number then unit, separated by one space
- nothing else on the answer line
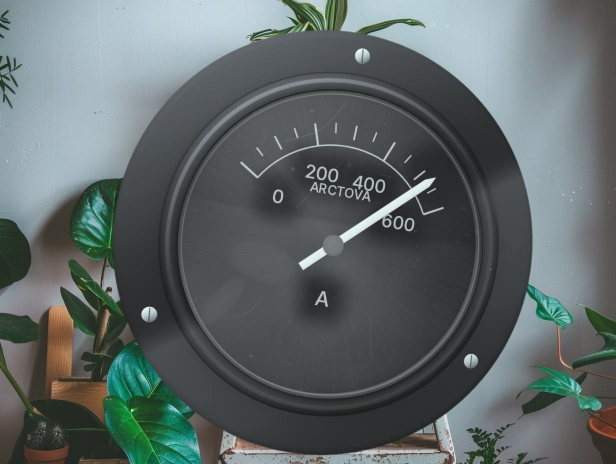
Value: 525 A
